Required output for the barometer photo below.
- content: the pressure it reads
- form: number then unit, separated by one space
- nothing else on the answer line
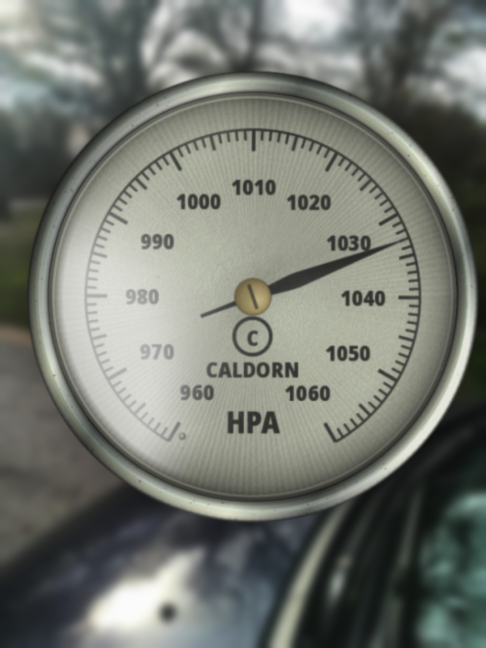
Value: 1033 hPa
